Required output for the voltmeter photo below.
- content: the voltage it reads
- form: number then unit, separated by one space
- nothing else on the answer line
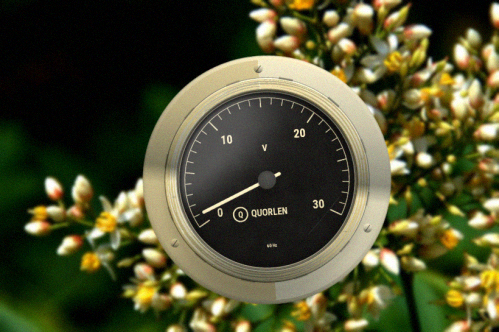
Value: 1 V
